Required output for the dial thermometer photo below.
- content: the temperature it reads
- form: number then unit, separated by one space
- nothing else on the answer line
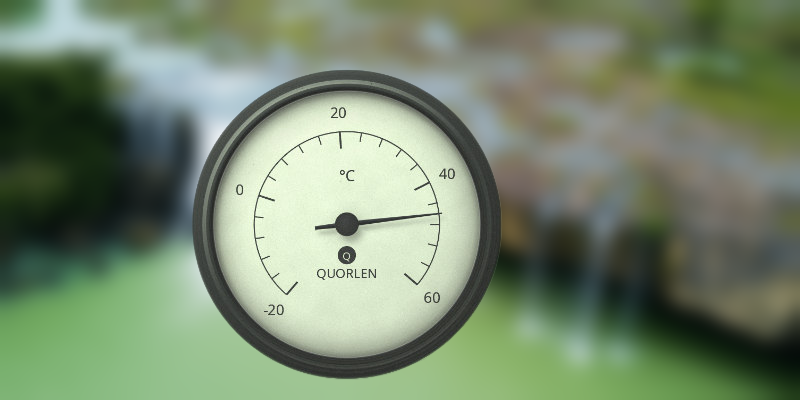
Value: 46 °C
